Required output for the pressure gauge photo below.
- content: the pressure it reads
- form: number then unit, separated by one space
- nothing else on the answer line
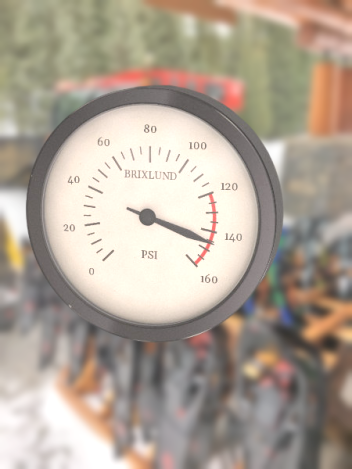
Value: 145 psi
